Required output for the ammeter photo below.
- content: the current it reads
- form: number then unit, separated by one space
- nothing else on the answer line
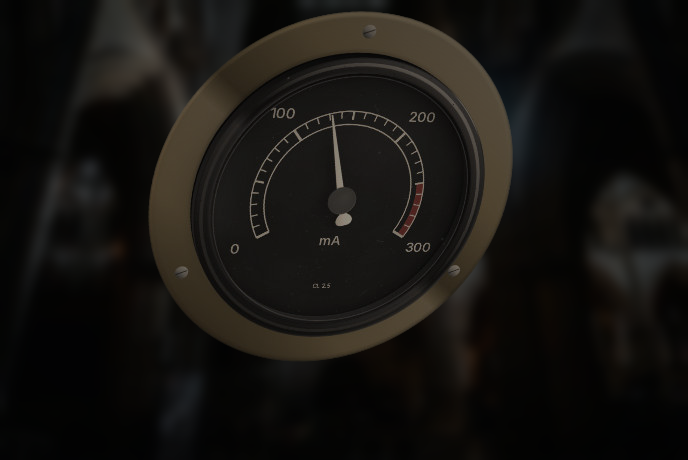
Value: 130 mA
